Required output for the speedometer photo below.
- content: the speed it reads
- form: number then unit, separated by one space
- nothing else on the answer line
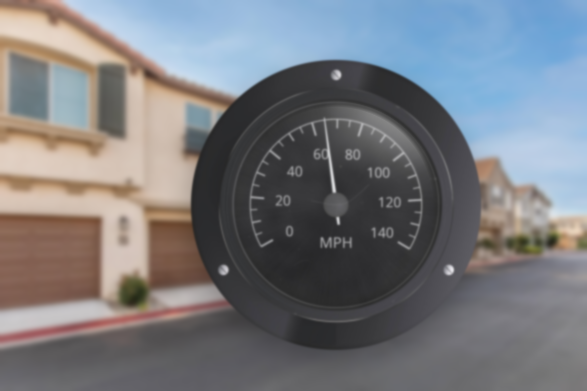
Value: 65 mph
